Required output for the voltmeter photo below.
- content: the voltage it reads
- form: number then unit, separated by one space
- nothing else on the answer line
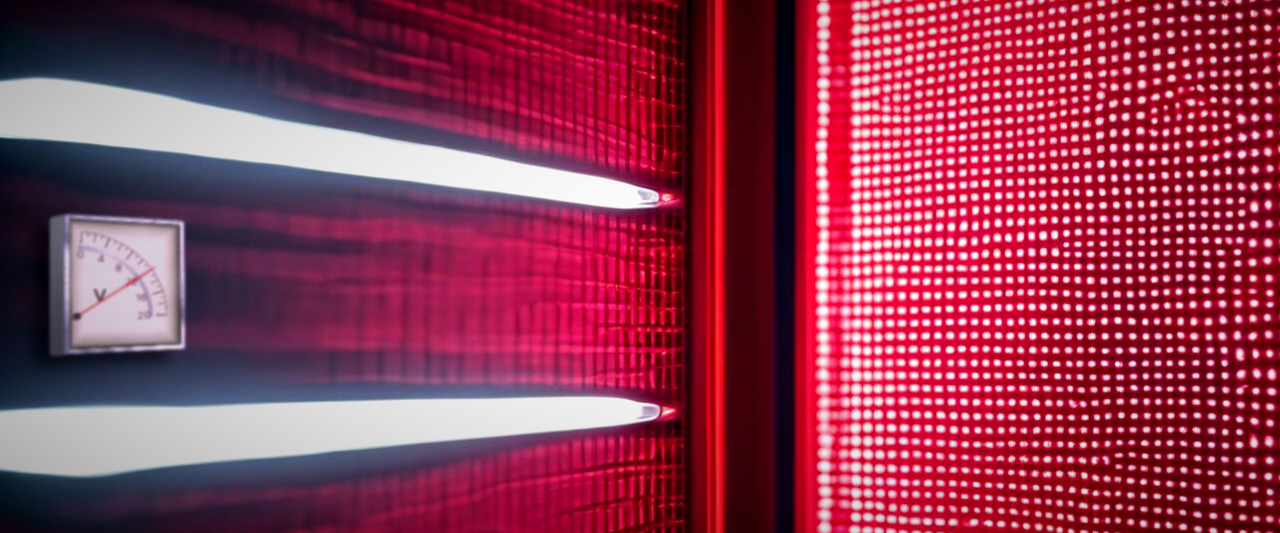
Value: 12 V
